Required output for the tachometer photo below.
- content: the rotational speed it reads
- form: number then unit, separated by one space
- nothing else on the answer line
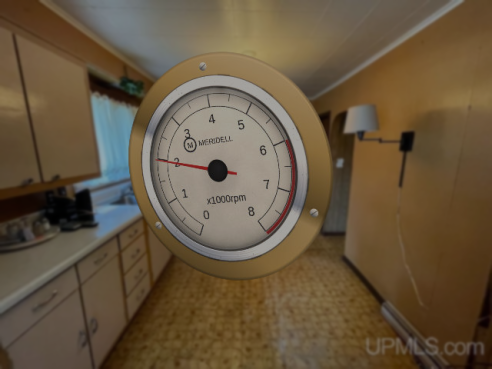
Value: 2000 rpm
